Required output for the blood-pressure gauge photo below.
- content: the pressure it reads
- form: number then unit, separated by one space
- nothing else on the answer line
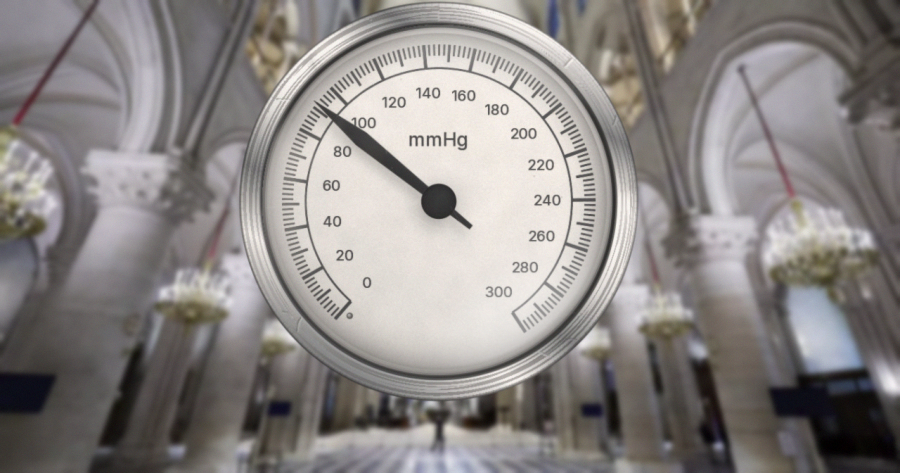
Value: 92 mmHg
